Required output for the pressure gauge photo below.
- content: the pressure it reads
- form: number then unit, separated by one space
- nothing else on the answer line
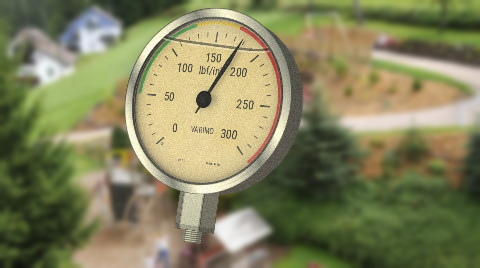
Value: 180 psi
